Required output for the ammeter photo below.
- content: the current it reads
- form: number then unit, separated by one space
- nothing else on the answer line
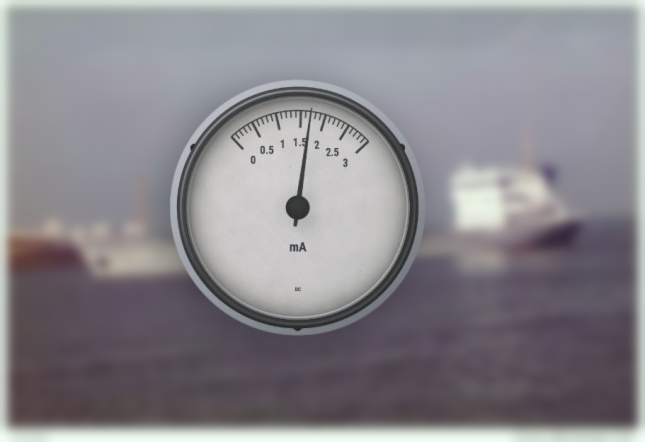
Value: 1.7 mA
